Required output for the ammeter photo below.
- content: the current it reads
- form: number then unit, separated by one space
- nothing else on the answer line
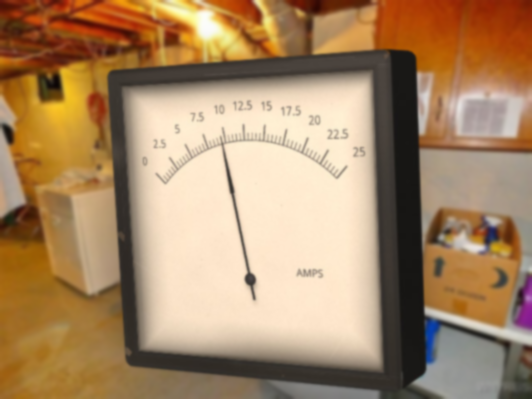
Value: 10 A
